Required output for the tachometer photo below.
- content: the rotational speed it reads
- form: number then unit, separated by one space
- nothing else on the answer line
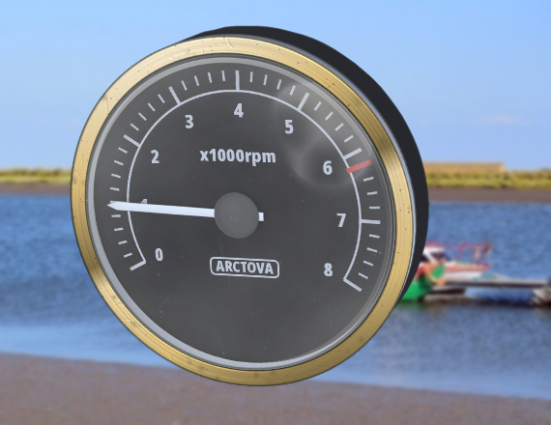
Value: 1000 rpm
